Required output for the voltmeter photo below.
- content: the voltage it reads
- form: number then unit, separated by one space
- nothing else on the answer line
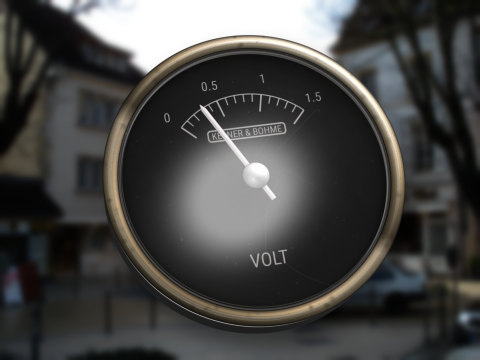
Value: 0.3 V
